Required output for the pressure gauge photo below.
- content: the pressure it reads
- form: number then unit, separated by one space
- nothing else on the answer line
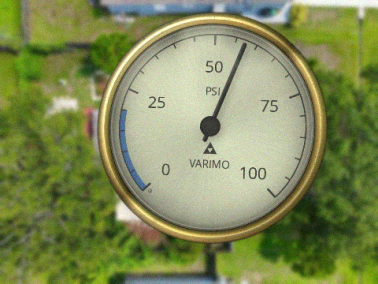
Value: 57.5 psi
